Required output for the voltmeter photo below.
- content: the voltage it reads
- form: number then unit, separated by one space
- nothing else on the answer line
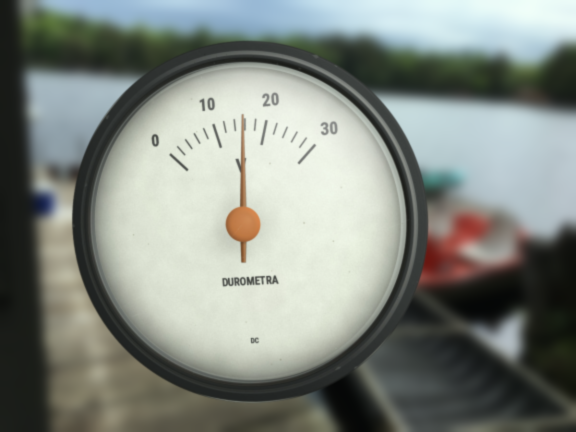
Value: 16 V
